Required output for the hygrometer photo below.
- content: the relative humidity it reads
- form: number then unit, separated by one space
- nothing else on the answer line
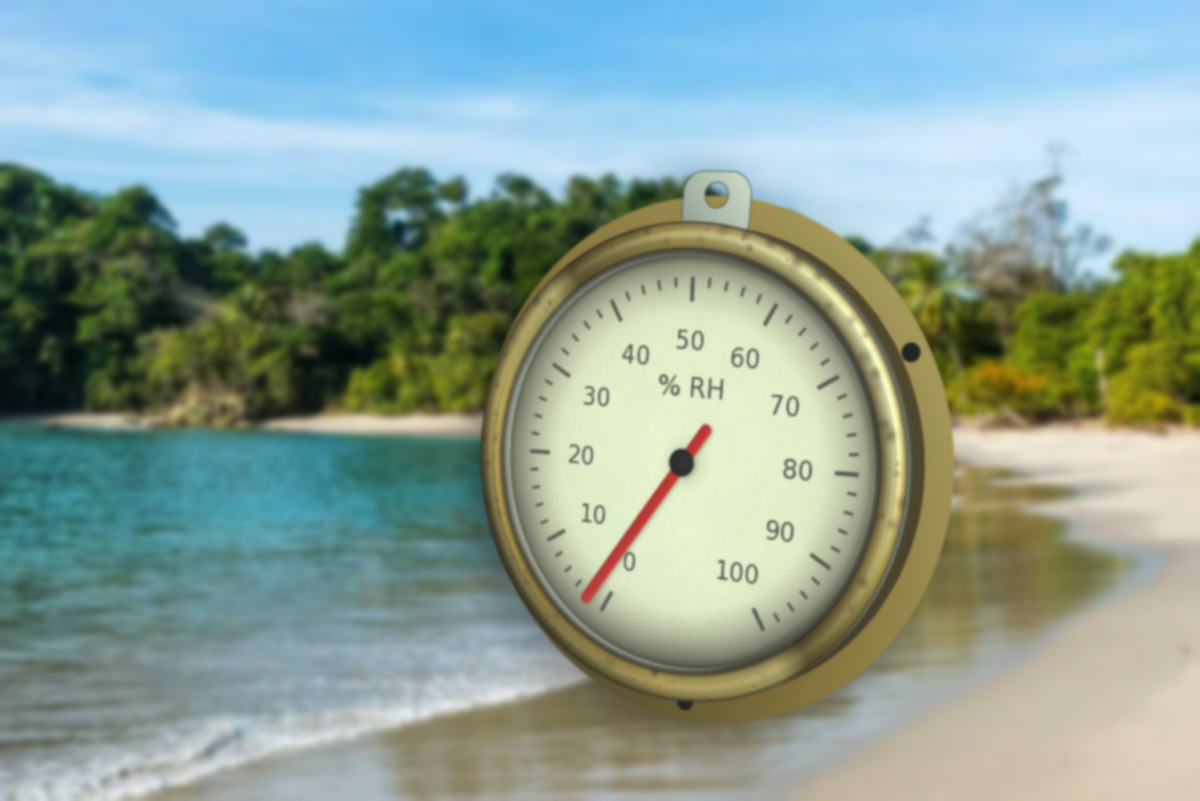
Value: 2 %
